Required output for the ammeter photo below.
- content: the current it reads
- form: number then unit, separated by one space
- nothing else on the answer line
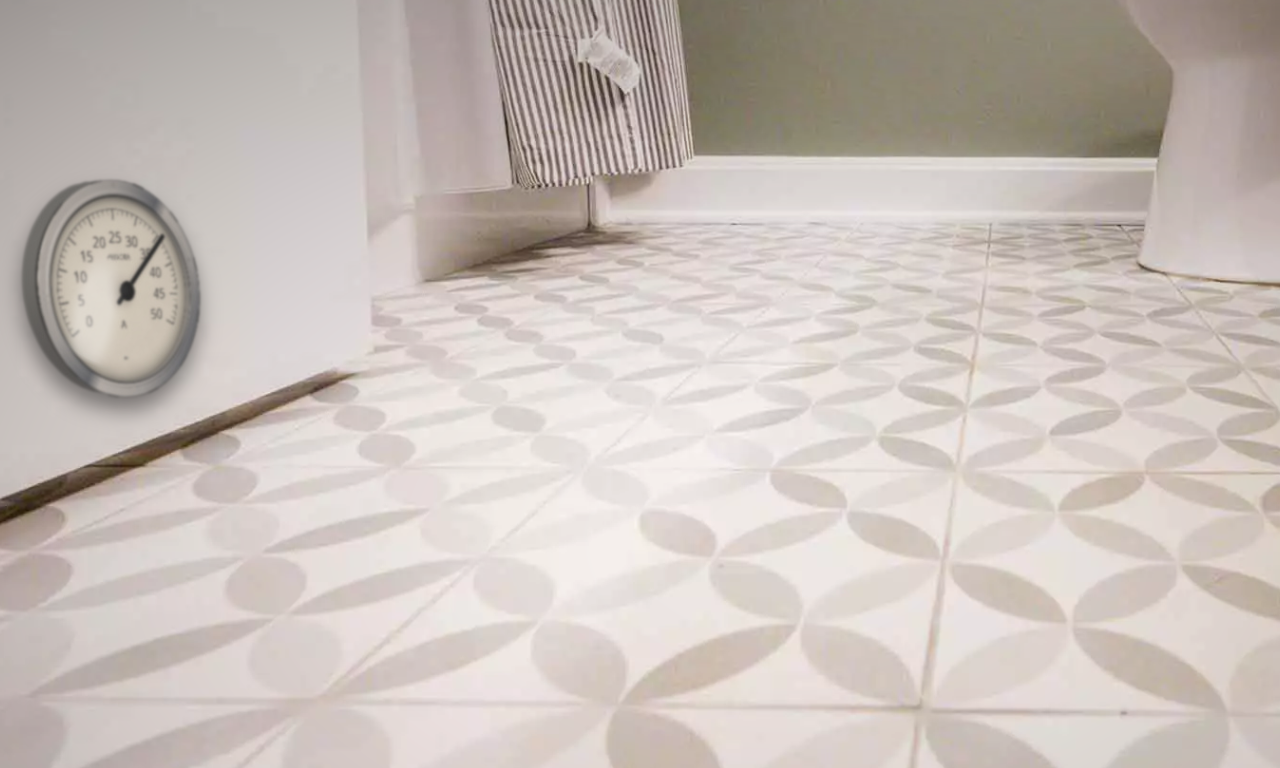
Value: 35 A
